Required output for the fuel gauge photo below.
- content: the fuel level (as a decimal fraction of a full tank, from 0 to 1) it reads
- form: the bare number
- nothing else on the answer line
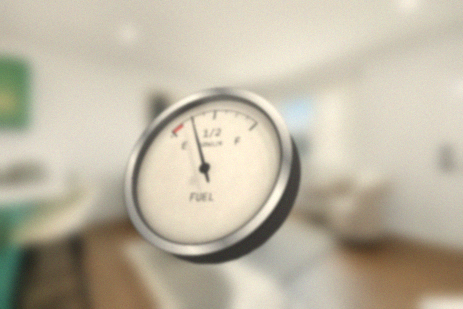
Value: 0.25
